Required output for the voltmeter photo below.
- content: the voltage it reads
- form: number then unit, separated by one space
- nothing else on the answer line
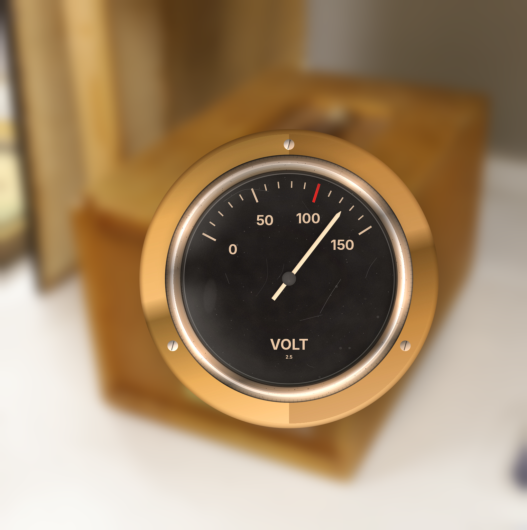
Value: 125 V
